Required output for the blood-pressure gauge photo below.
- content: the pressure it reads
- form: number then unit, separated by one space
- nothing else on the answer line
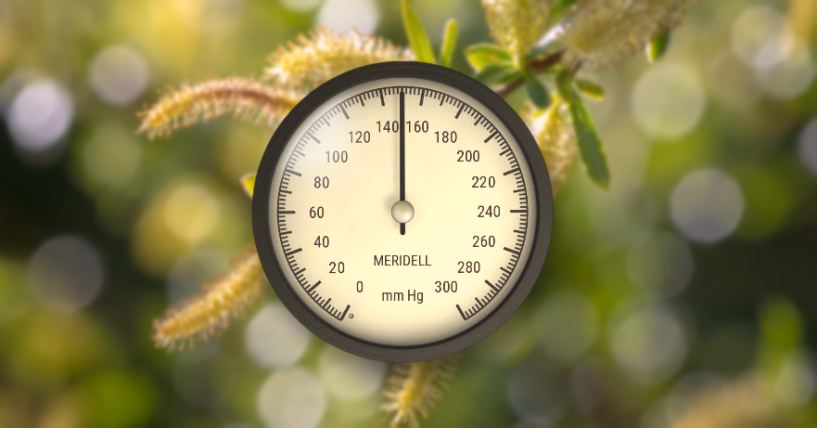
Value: 150 mmHg
